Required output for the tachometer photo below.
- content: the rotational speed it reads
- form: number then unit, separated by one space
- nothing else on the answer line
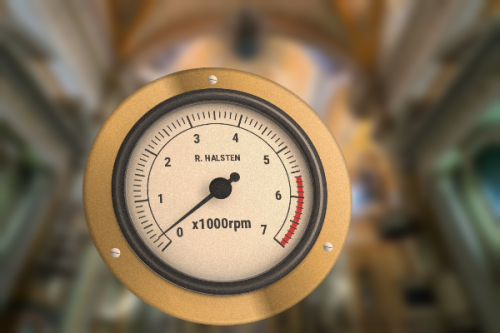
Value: 200 rpm
